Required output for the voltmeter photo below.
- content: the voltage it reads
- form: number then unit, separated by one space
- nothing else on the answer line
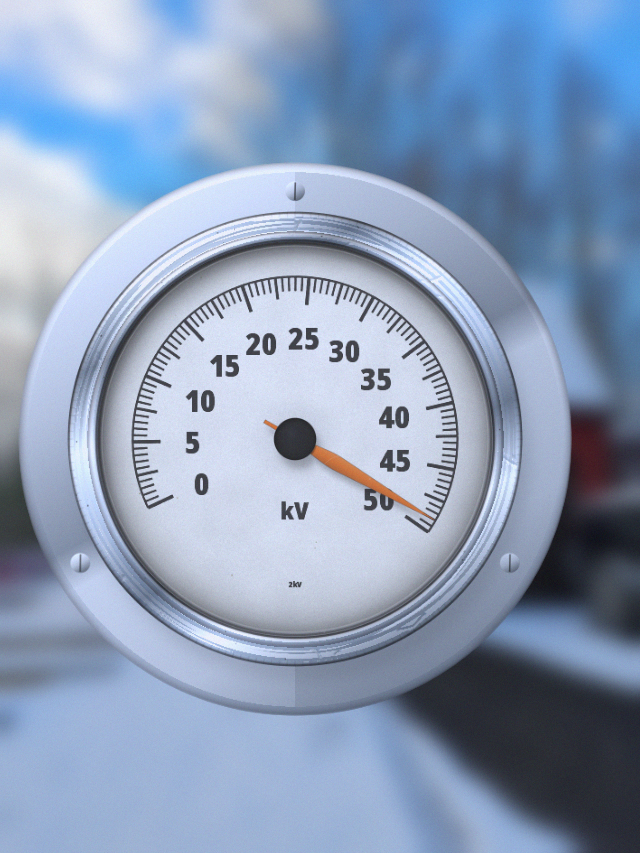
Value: 49 kV
